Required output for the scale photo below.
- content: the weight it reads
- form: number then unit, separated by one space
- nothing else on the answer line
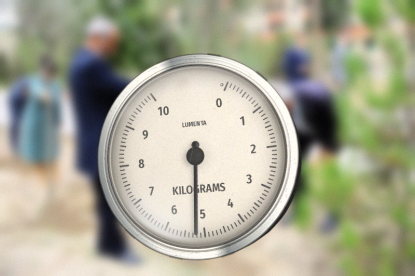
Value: 5.2 kg
